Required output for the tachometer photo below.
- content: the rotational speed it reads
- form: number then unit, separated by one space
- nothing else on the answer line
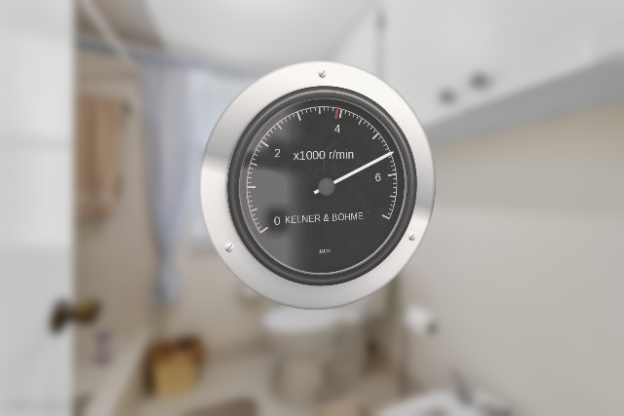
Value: 5500 rpm
